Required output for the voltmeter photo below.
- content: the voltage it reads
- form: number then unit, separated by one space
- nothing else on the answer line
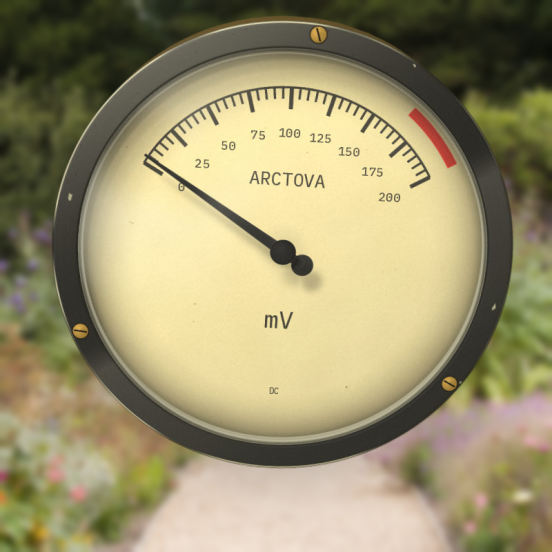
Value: 5 mV
